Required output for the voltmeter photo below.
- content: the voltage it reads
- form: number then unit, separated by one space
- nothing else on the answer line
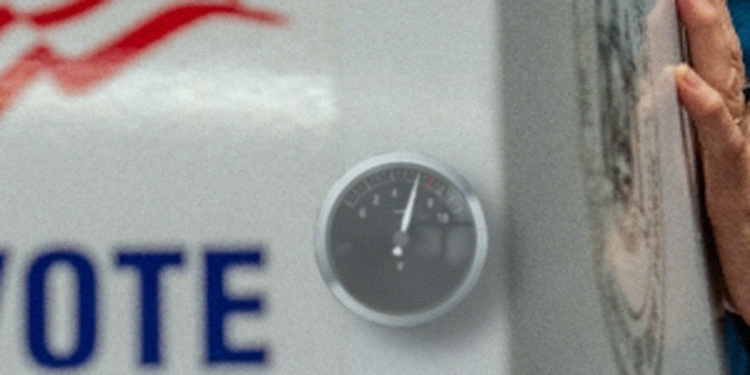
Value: 6 V
